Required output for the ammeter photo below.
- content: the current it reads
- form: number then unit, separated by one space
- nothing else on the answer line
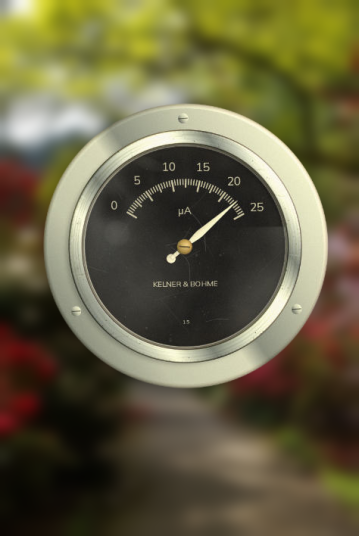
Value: 22.5 µA
